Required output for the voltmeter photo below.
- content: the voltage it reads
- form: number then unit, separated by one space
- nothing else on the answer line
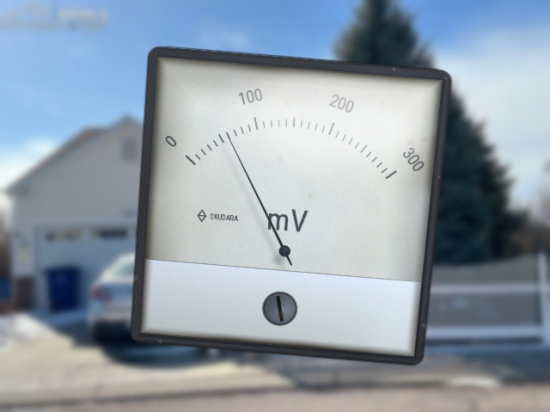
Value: 60 mV
